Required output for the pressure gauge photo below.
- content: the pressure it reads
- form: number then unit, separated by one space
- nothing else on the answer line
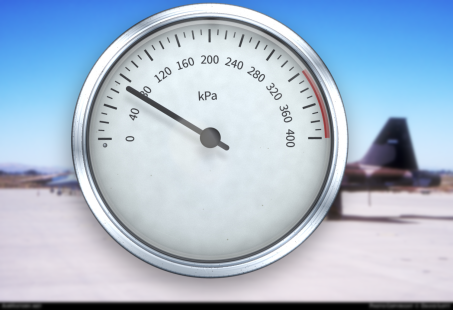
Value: 70 kPa
